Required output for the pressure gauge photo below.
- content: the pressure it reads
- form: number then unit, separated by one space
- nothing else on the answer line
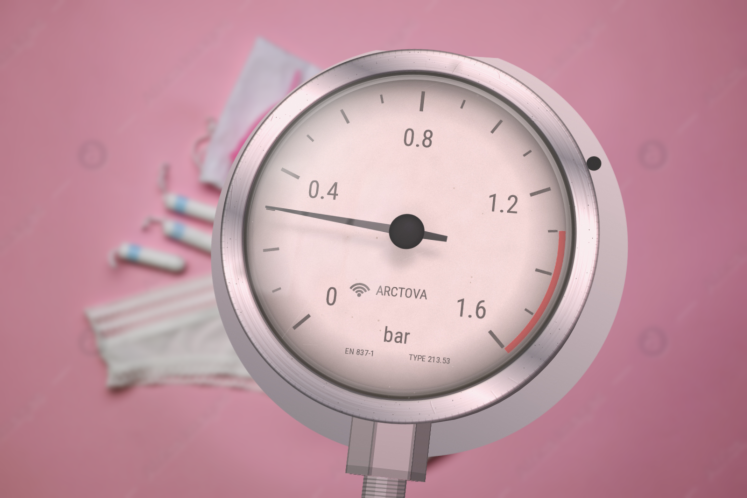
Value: 0.3 bar
